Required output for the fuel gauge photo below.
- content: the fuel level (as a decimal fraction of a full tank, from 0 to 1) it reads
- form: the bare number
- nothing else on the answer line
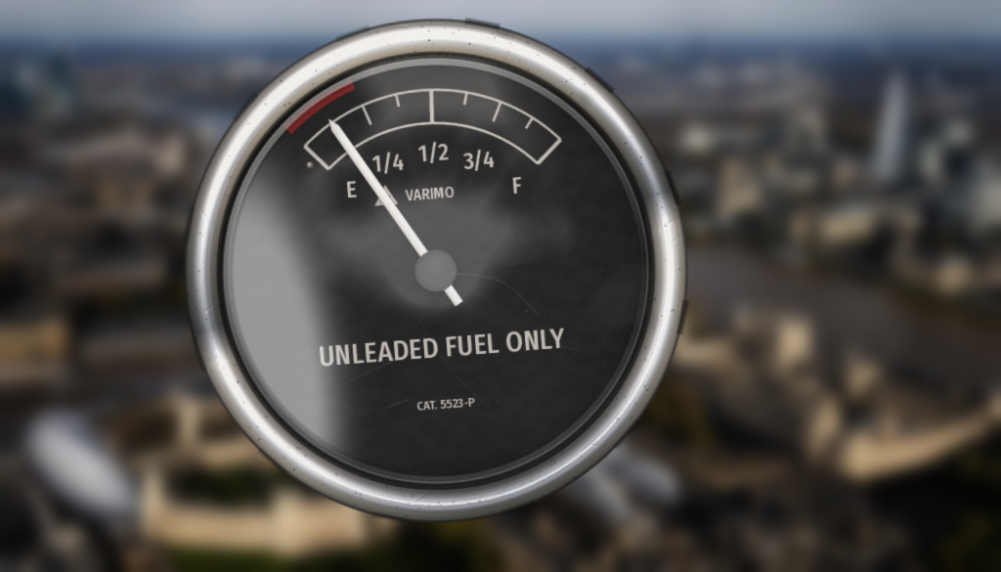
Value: 0.125
